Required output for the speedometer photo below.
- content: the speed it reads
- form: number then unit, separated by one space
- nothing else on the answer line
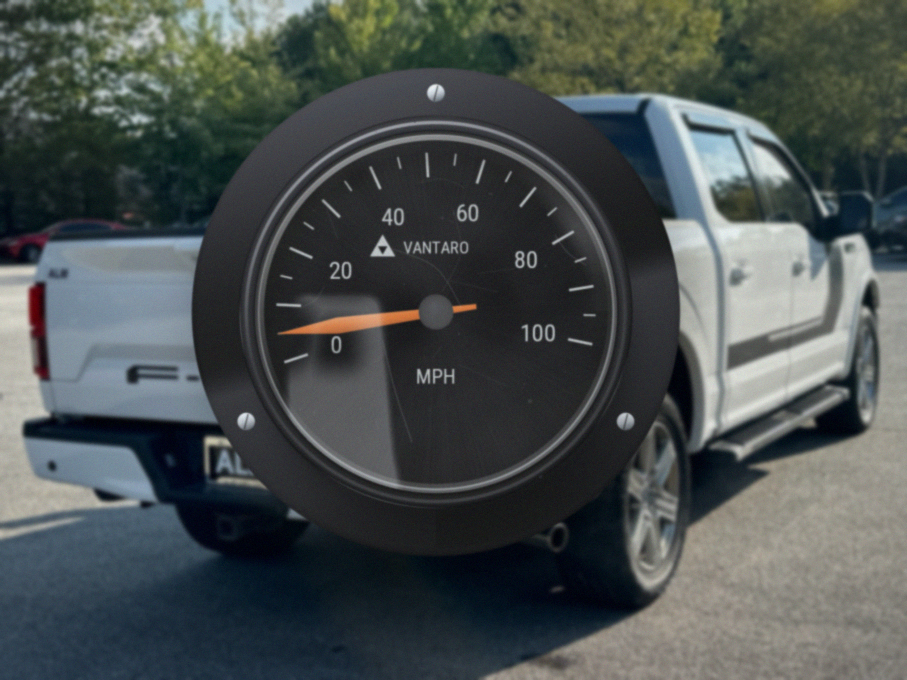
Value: 5 mph
